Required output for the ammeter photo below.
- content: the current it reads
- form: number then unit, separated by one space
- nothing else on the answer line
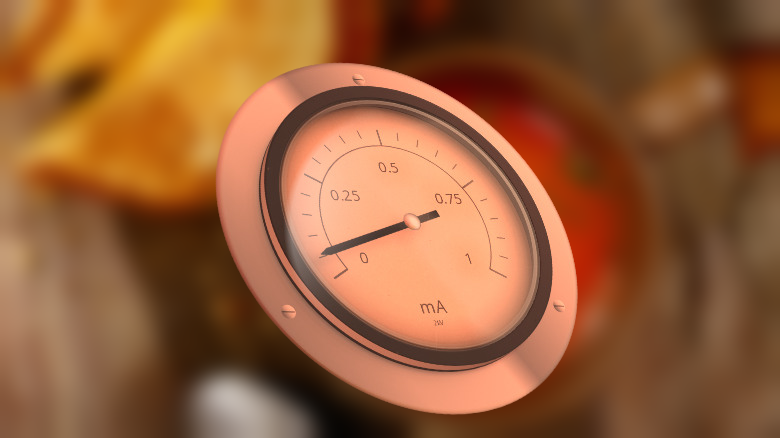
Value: 0.05 mA
